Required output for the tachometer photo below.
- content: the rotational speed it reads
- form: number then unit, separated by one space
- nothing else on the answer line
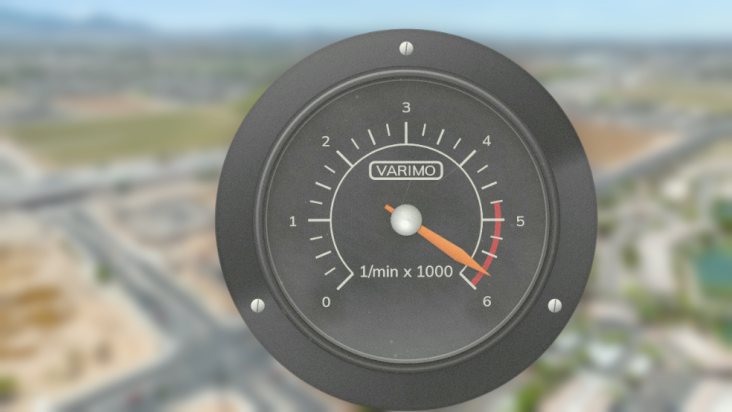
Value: 5750 rpm
